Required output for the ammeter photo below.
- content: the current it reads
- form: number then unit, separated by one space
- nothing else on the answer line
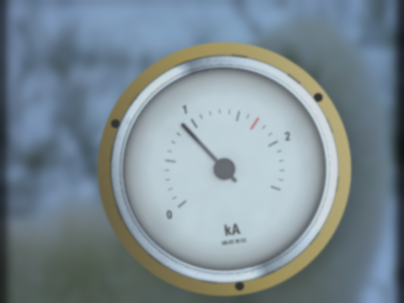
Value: 0.9 kA
